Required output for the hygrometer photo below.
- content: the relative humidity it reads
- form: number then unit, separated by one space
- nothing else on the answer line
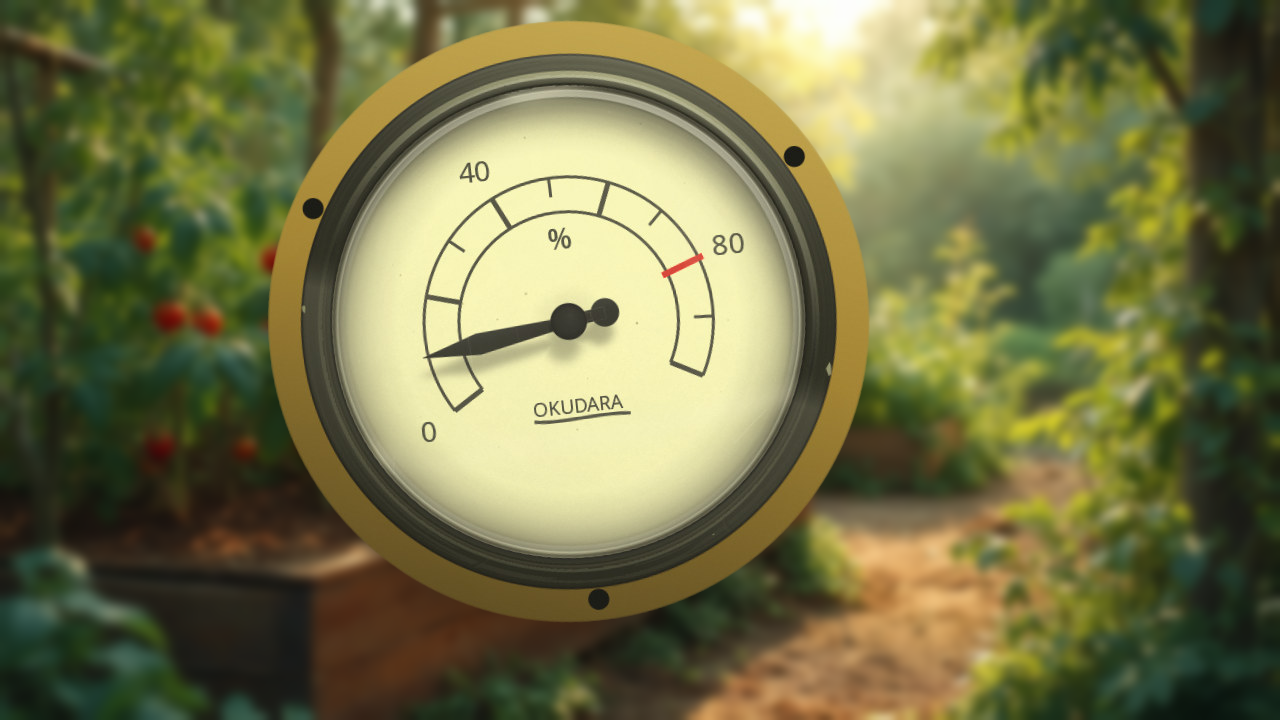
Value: 10 %
